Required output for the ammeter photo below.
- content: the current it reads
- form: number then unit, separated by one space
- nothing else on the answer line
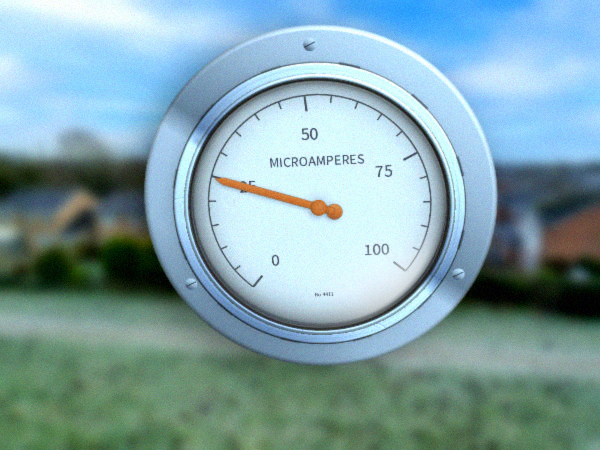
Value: 25 µA
